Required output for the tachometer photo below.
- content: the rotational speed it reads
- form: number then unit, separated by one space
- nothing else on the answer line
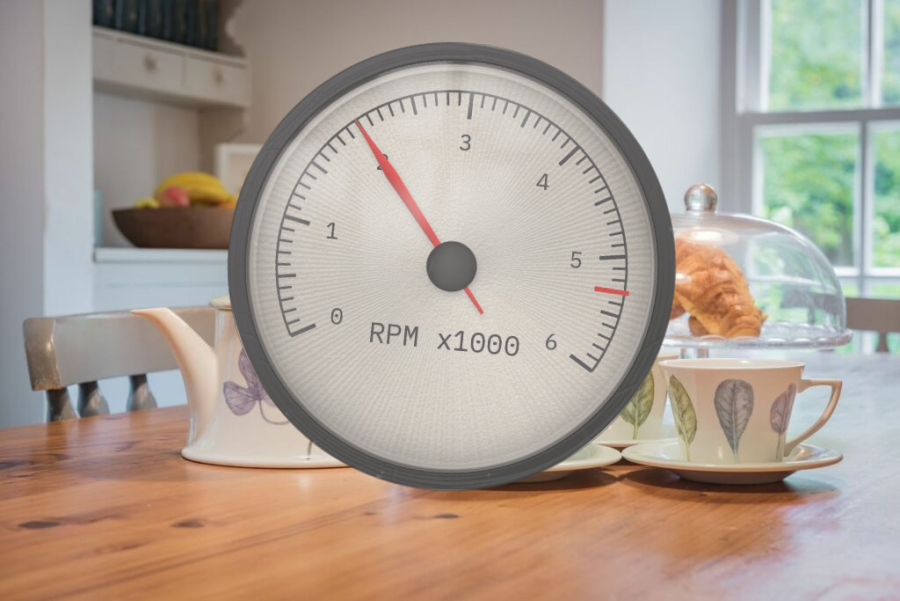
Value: 2000 rpm
